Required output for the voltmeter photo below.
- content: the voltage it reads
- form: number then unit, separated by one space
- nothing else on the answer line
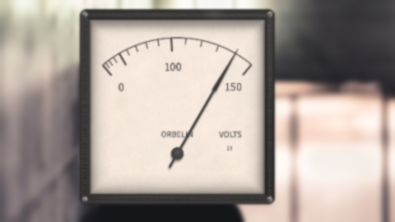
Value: 140 V
